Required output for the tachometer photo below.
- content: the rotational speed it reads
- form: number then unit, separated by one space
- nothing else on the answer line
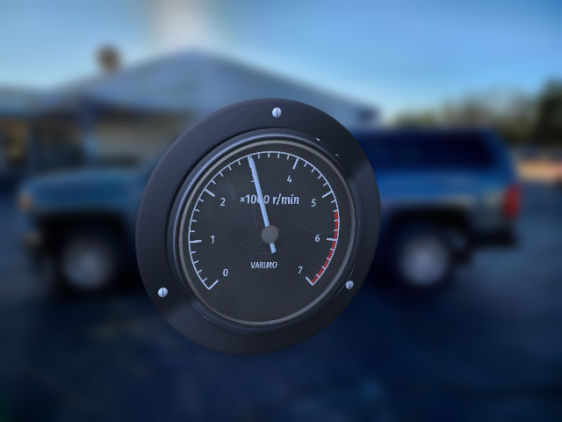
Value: 3000 rpm
